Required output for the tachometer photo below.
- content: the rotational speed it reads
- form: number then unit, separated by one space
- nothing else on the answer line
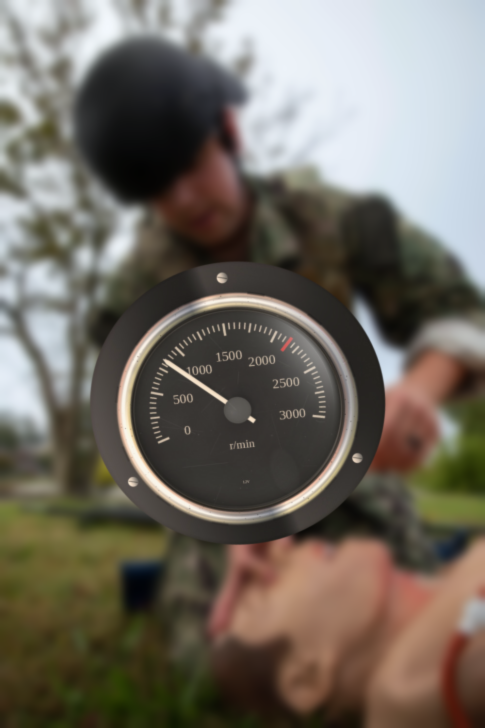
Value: 850 rpm
